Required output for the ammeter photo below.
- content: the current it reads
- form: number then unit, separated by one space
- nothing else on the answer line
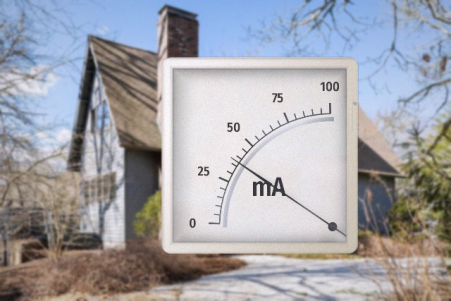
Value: 37.5 mA
